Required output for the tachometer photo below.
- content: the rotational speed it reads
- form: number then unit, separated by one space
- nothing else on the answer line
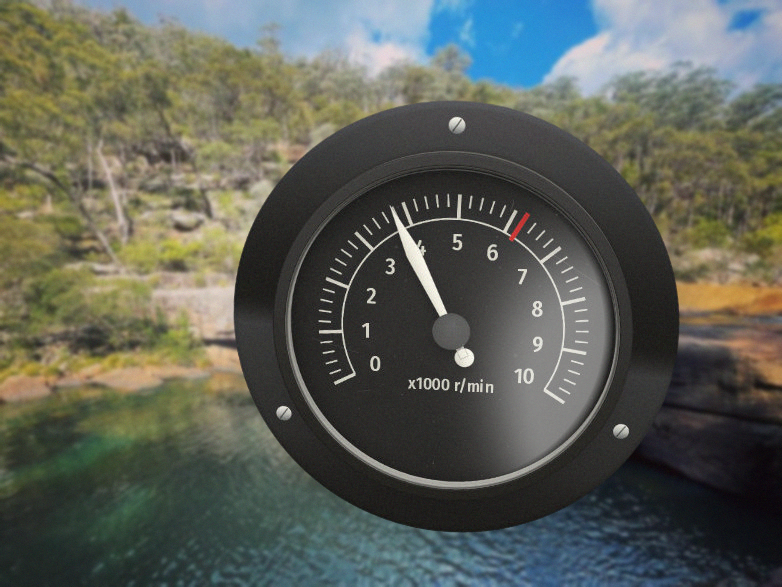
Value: 3800 rpm
